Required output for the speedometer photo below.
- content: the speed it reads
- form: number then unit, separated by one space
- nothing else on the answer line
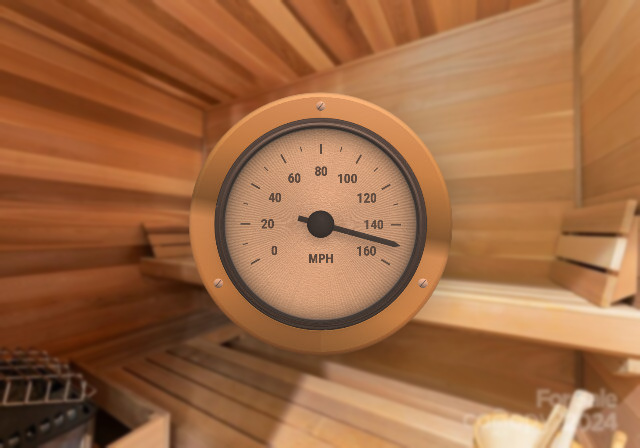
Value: 150 mph
